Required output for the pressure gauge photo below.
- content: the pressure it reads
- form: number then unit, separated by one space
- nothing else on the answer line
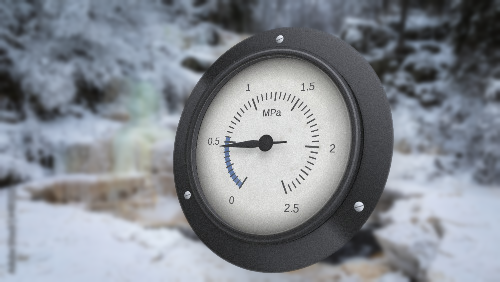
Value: 0.45 MPa
